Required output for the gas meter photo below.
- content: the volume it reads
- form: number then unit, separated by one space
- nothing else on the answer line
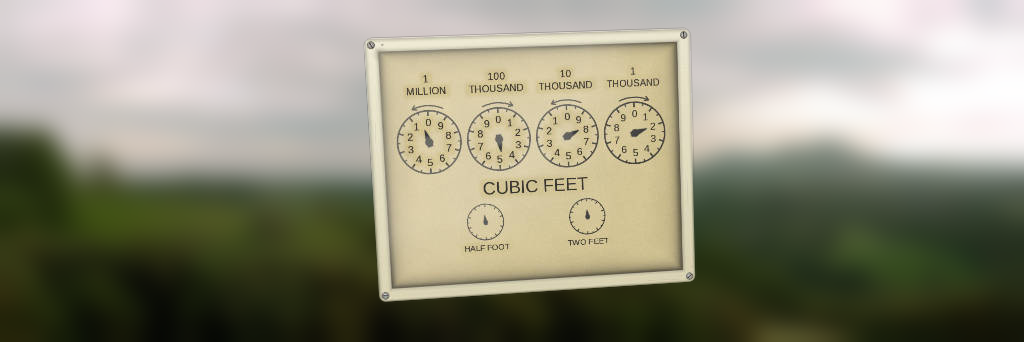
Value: 48200 ft³
